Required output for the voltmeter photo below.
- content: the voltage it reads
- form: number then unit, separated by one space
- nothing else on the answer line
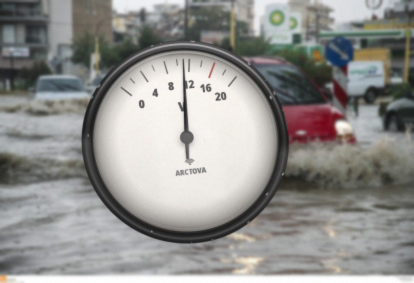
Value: 11 V
